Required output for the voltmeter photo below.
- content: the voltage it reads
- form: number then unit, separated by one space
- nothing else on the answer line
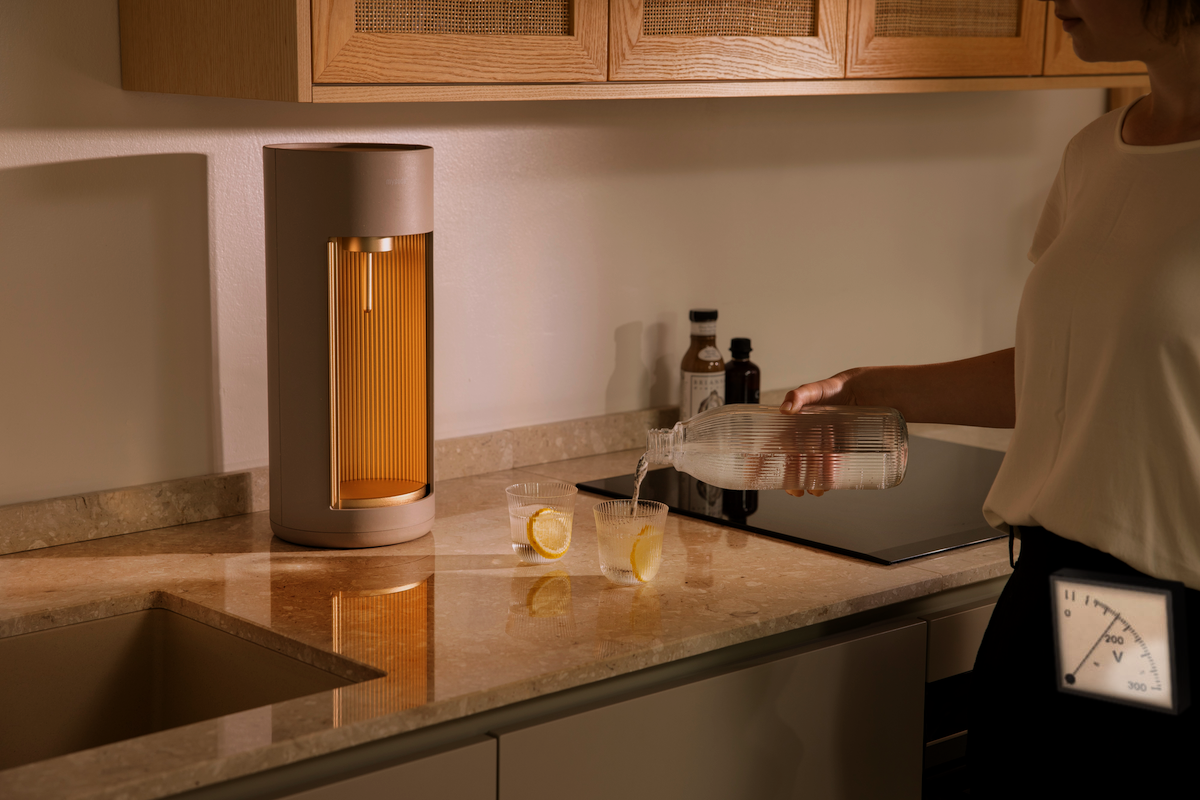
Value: 175 V
